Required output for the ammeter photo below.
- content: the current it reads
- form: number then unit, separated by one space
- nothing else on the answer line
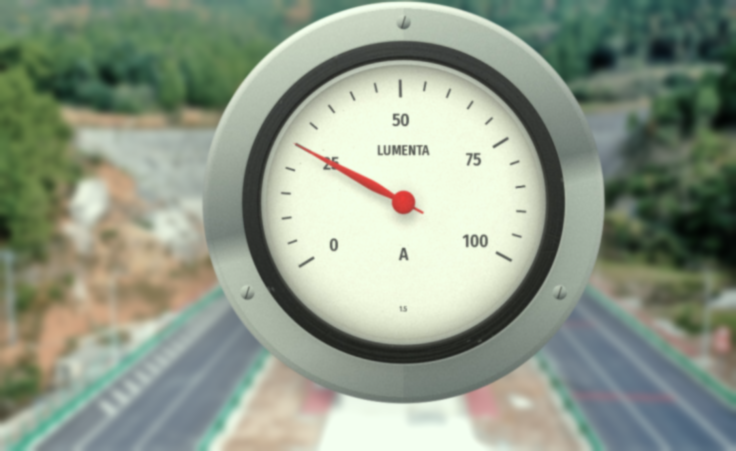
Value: 25 A
